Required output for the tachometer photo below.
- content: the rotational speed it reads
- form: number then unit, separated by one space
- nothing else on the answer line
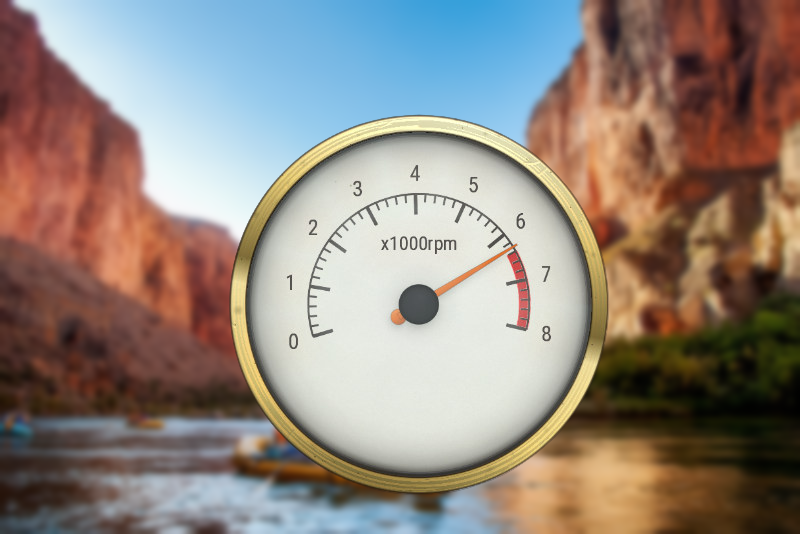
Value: 6300 rpm
